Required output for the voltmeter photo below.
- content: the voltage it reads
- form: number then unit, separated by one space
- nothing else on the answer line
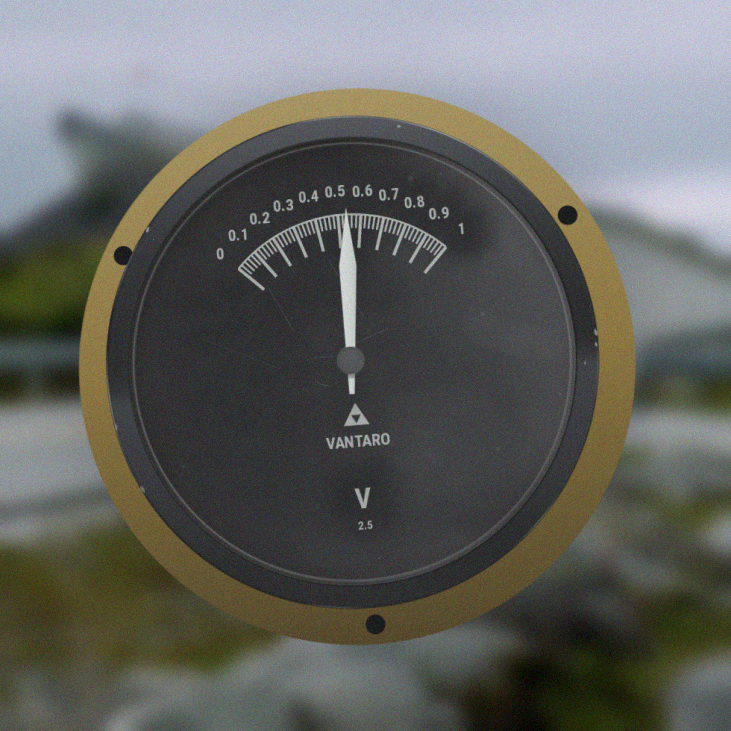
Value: 0.54 V
